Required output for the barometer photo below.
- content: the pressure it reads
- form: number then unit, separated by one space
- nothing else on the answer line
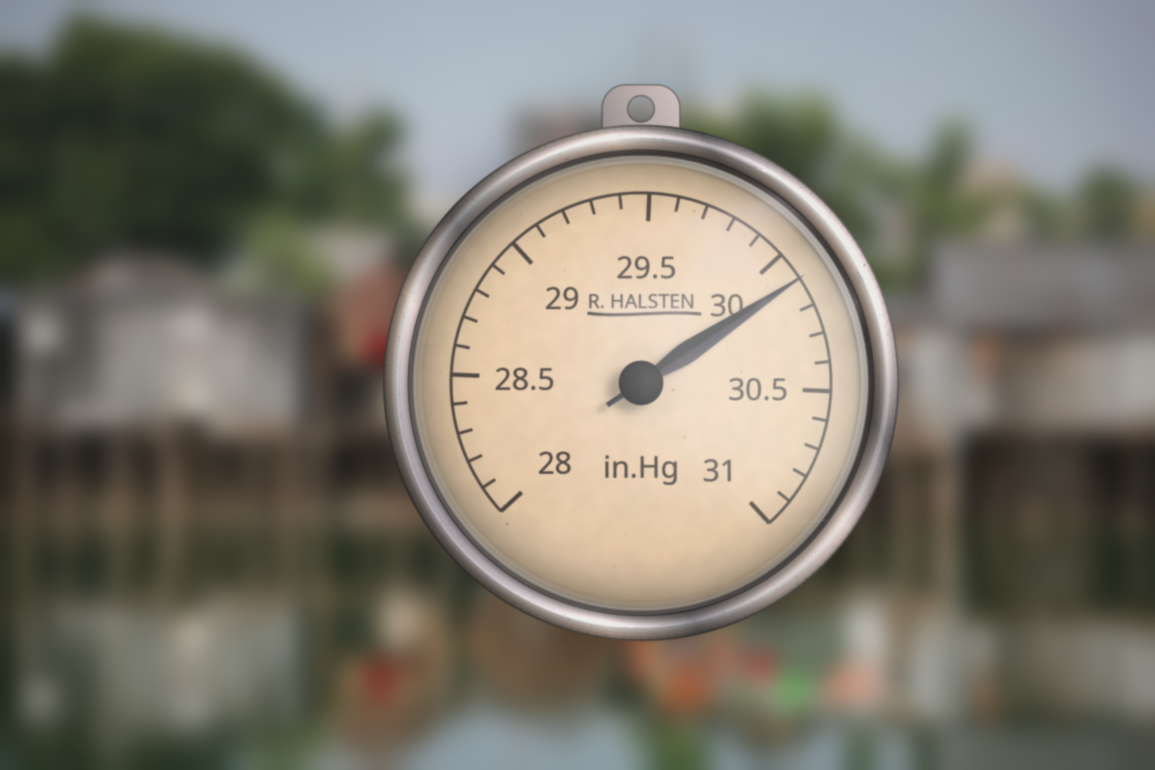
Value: 30.1 inHg
